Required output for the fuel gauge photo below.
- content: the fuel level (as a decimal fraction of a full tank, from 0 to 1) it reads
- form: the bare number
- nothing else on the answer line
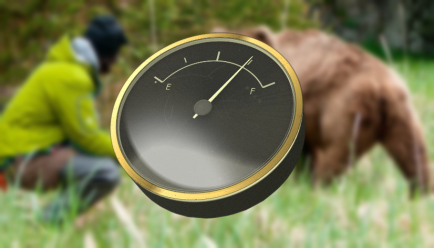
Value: 0.75
